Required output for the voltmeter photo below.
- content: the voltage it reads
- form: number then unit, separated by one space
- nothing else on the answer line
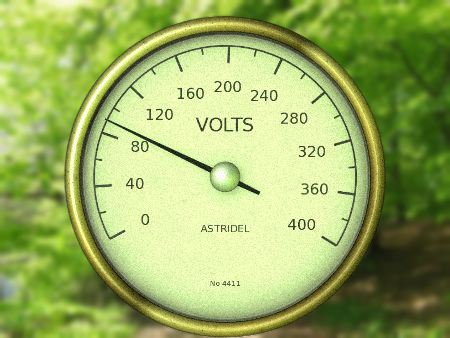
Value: 90 V
